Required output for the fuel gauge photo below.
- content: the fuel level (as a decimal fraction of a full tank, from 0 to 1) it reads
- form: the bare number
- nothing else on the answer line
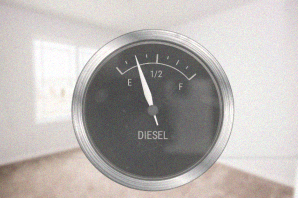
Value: 0.25
